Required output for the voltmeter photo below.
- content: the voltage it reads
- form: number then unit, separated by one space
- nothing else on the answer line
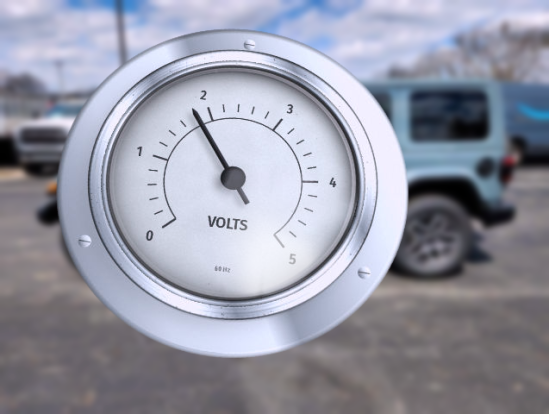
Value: 1.8 V
